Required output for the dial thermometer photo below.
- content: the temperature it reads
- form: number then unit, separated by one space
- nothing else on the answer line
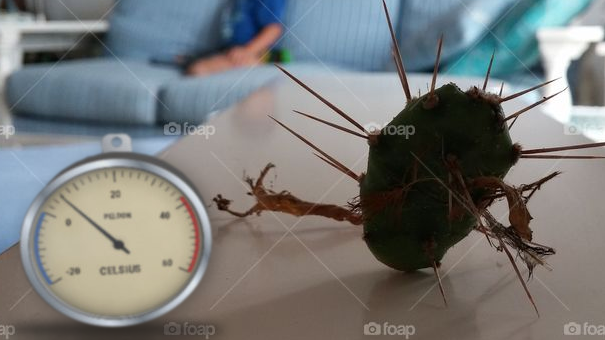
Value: 6 °C
